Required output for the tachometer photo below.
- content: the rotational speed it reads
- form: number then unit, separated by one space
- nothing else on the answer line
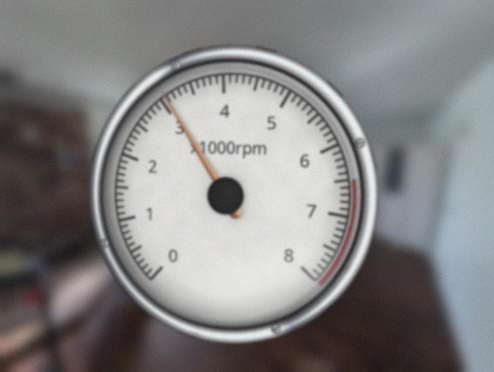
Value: 3100 rpm
